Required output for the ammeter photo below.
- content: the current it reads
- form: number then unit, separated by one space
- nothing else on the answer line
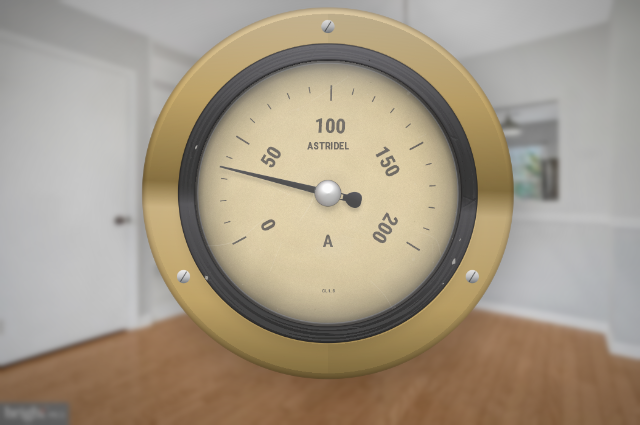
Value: 35 A
